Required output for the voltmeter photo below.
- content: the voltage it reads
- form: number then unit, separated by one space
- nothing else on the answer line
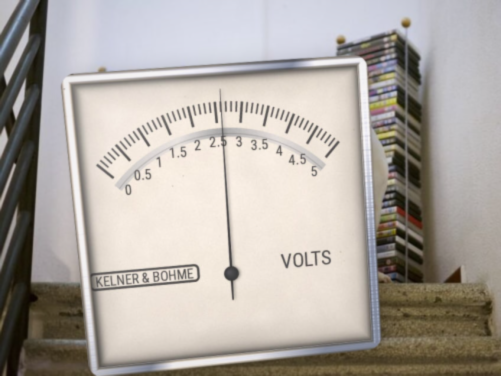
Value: 2.6 V
